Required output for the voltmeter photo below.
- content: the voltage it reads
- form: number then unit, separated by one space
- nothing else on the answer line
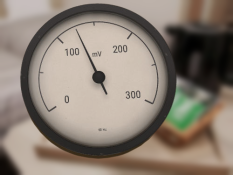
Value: 125 mV
